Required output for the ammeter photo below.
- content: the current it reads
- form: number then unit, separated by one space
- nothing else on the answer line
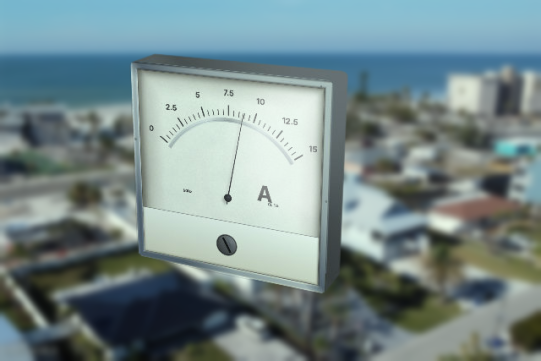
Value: 9 A
